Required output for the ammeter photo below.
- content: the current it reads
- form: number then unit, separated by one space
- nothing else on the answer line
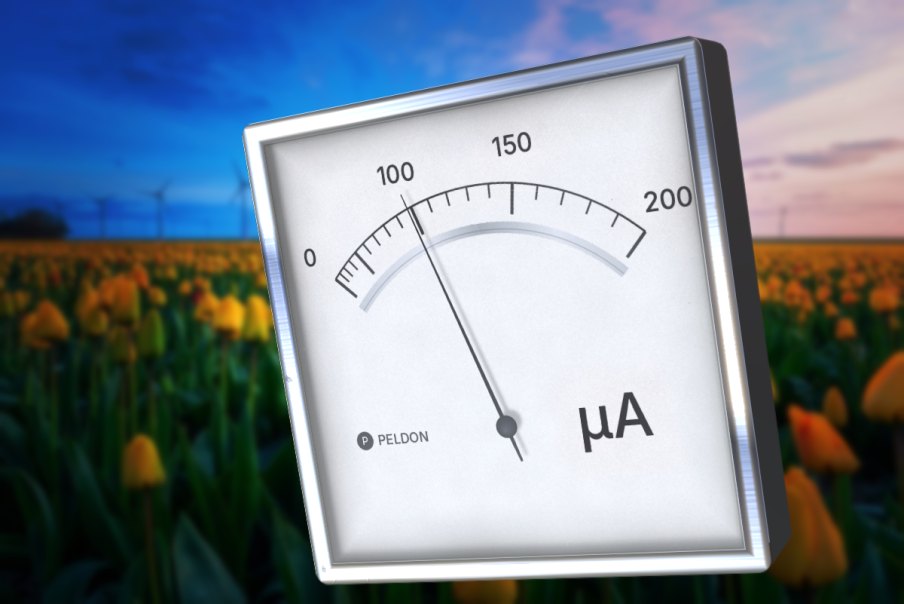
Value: 100 µA
